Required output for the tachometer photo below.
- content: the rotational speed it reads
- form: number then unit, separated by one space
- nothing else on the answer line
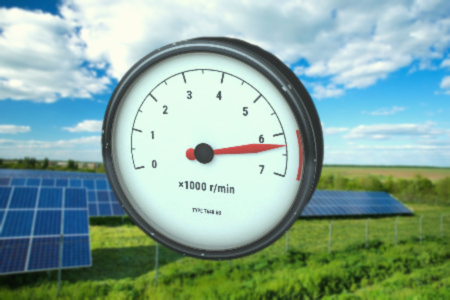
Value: 6250 rpm
